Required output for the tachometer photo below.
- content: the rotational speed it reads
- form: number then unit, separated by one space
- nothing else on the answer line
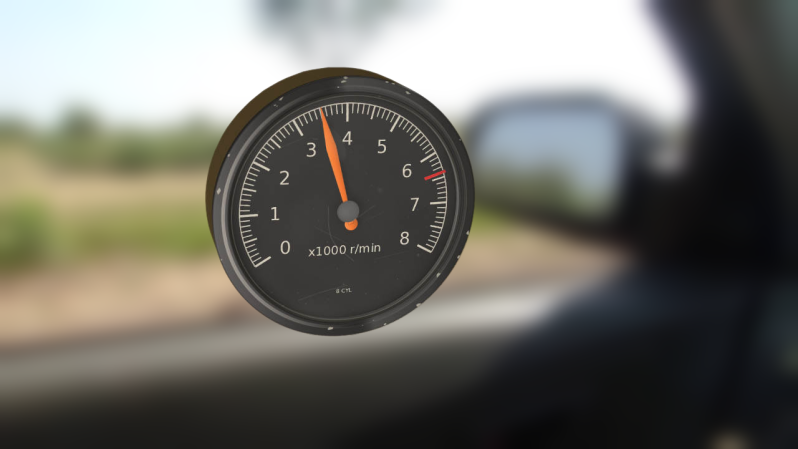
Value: 3500 rpm
